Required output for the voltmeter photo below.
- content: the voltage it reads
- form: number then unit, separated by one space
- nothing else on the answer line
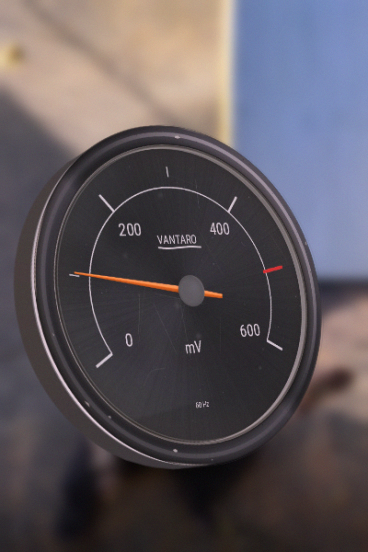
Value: 100 mV
